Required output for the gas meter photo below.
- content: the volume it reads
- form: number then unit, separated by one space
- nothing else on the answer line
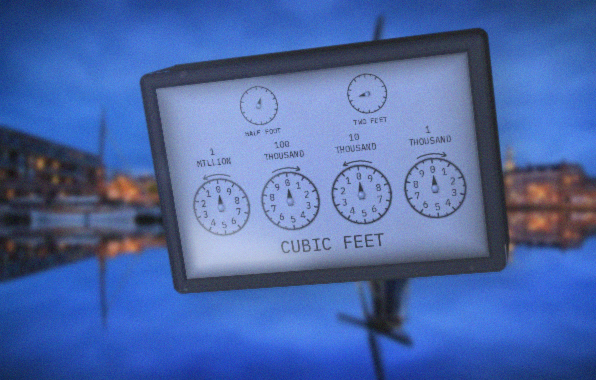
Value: 0 ft³
